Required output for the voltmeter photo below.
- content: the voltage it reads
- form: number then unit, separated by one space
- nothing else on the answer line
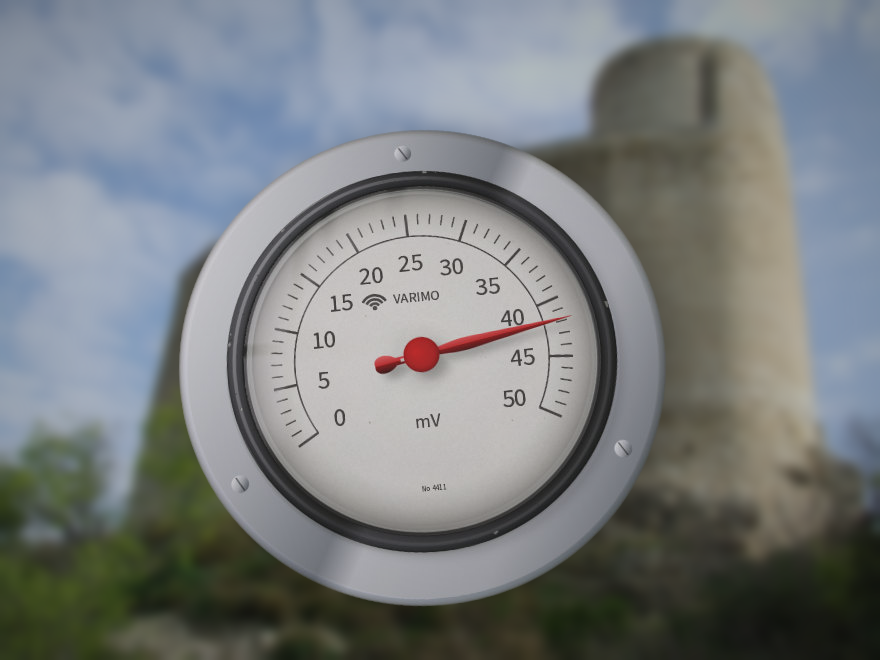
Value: 42 mV
